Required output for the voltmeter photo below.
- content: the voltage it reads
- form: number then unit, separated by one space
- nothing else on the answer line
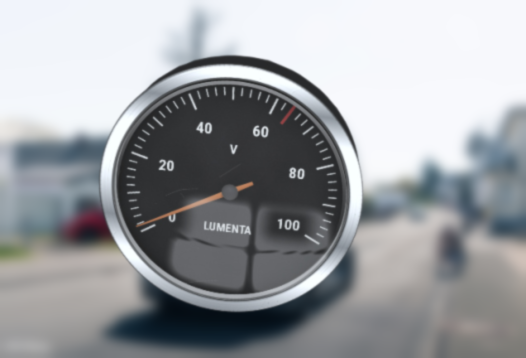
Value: 2 V
